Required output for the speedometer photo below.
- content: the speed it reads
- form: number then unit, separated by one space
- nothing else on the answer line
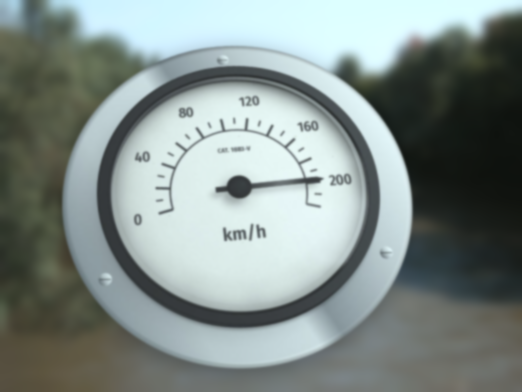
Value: 200 km/h
